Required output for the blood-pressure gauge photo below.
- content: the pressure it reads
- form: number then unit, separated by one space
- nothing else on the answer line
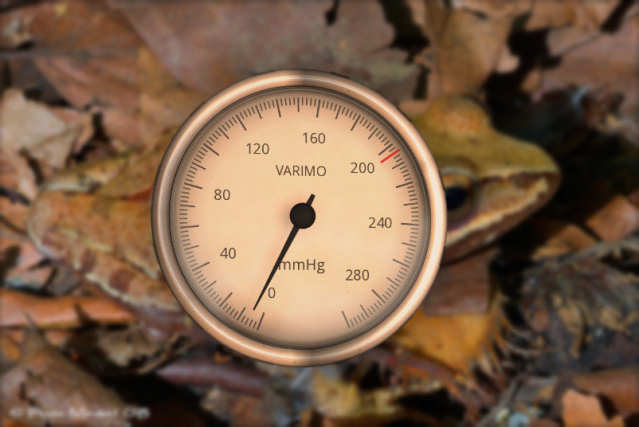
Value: 6 mmHg
